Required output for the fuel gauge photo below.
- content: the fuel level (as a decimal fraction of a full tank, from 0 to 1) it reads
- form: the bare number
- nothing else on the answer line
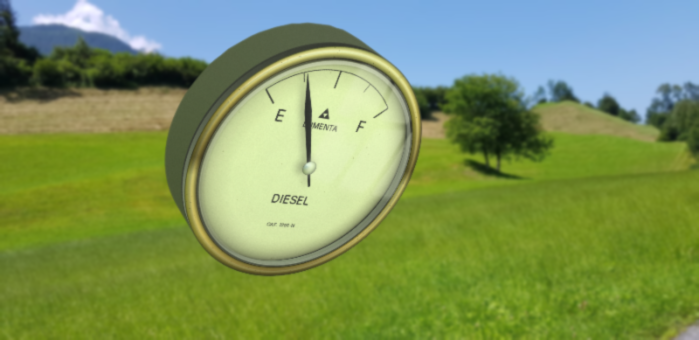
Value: 0.25
